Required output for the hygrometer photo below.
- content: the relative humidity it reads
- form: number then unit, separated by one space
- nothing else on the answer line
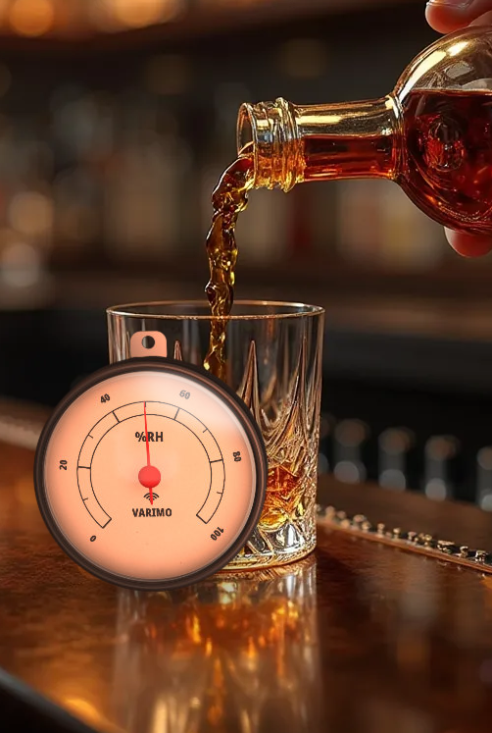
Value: 50 %
